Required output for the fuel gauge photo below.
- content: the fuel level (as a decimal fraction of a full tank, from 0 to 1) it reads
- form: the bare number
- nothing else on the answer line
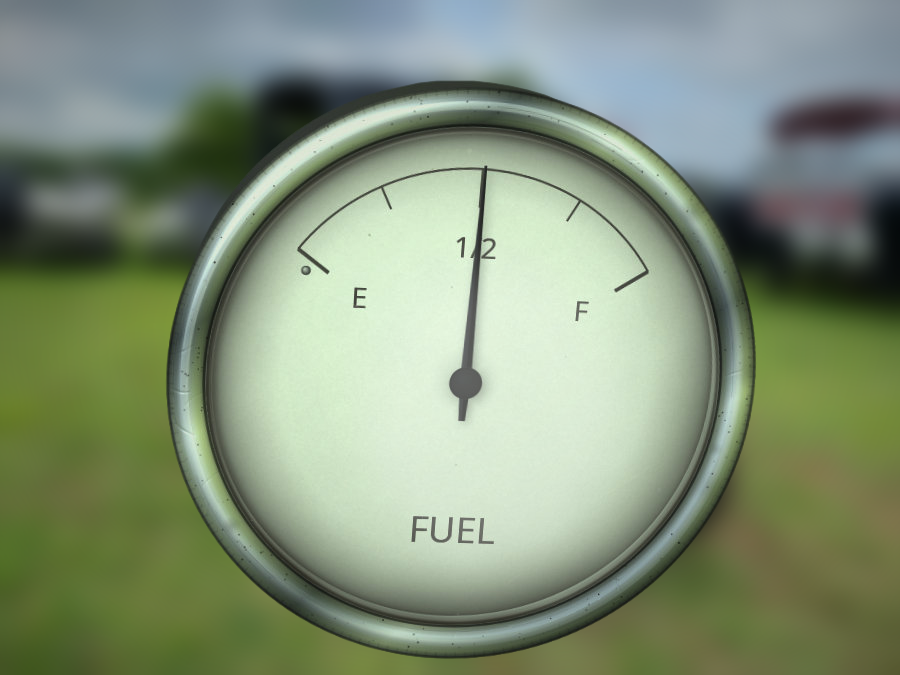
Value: 0.5
